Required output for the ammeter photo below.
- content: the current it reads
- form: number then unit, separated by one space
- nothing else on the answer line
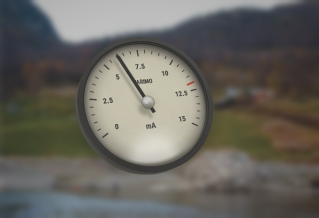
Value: 6 mA
